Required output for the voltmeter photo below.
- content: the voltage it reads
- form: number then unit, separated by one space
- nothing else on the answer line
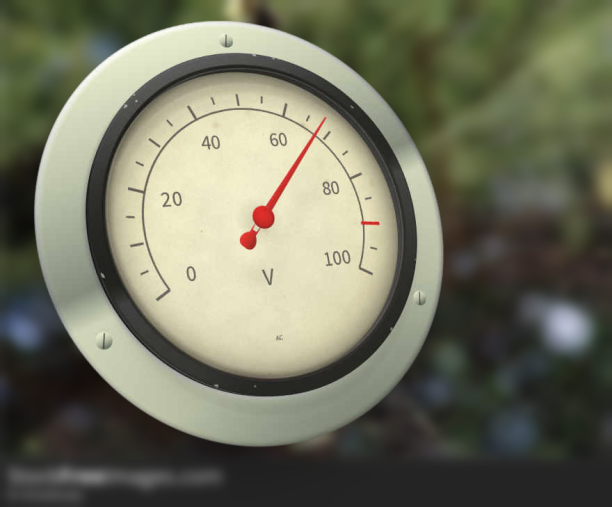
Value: 67.5 V
